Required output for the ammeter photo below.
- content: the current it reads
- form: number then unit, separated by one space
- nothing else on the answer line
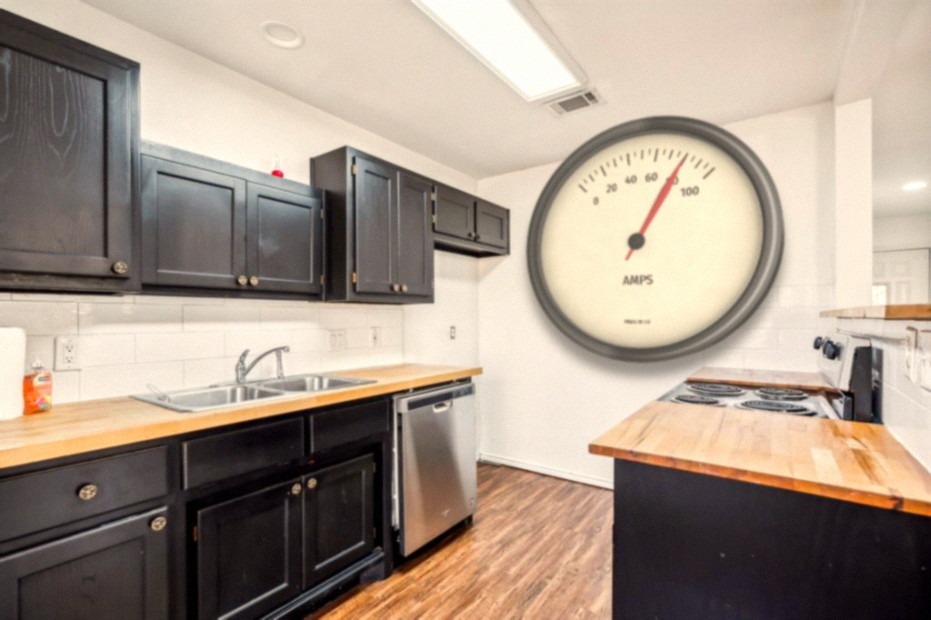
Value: 80 A
